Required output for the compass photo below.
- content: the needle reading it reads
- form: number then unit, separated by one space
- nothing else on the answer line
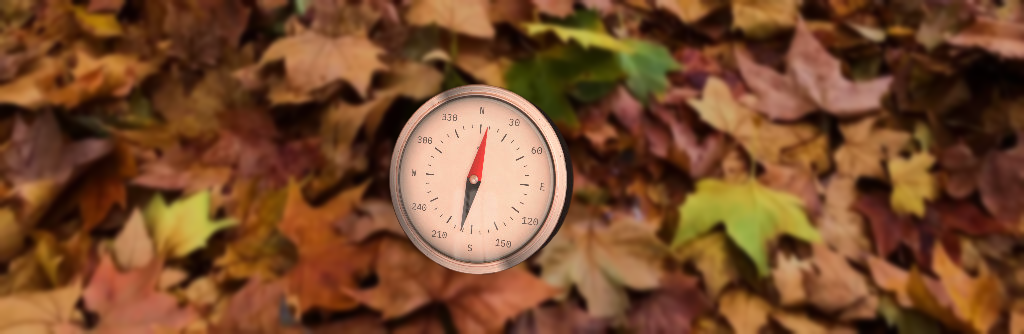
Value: 10 °
